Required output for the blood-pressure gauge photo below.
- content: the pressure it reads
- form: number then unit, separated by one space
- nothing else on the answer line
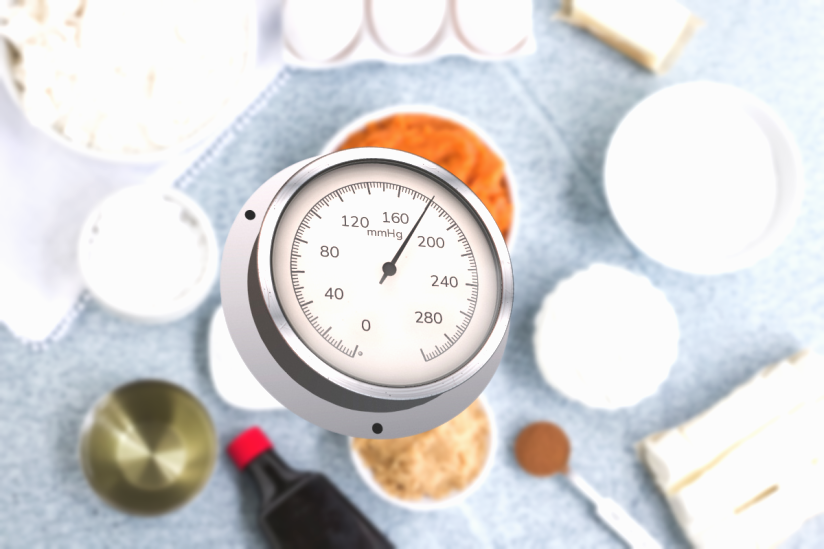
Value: 180 mmHg
